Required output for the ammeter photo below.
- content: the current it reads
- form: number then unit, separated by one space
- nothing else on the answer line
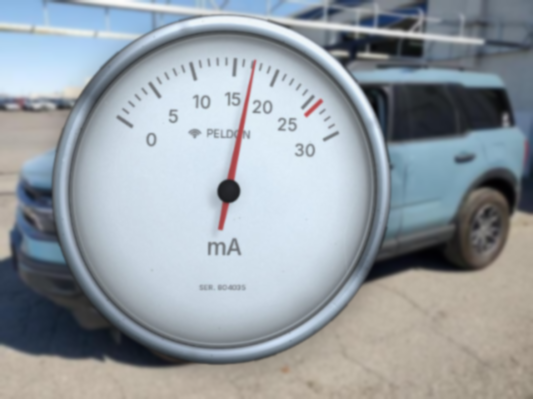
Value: 17 mA
